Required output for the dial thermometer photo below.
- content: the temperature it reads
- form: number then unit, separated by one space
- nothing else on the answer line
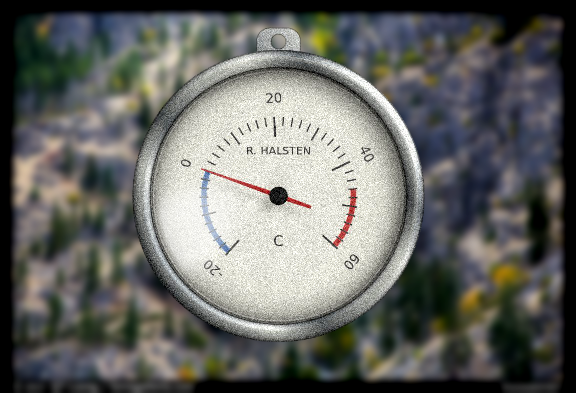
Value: 0 °C
